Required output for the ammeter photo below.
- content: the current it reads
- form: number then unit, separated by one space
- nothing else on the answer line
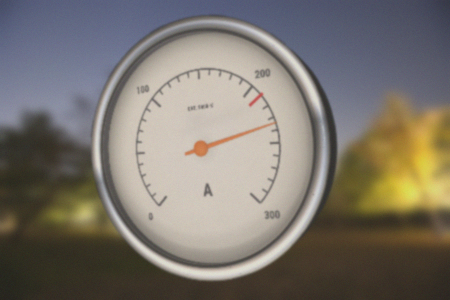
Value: 235 A
